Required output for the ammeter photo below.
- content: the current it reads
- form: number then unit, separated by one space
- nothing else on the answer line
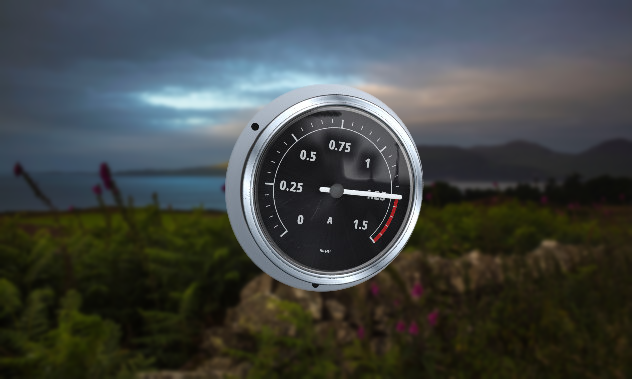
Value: 1.25 A
